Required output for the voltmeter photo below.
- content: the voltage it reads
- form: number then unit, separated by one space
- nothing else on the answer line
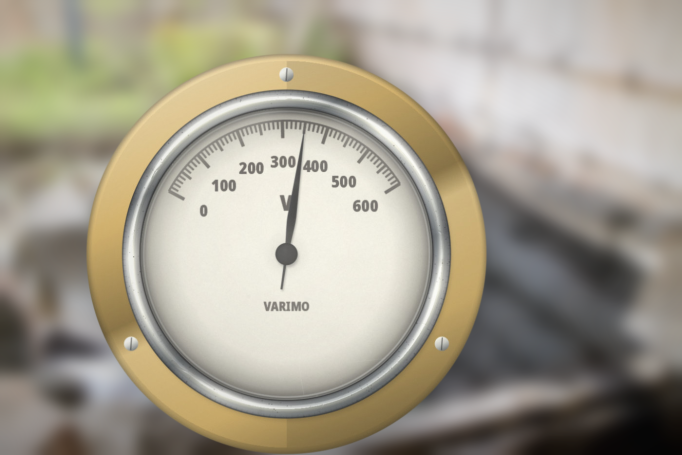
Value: 350 V
